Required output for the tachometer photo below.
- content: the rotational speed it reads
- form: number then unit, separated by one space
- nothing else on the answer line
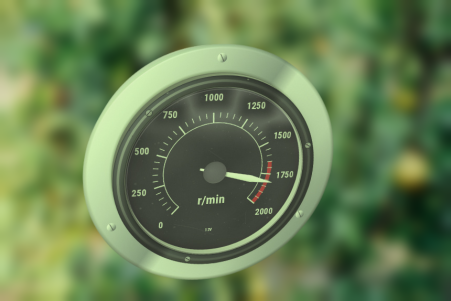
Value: 1800 rpm
